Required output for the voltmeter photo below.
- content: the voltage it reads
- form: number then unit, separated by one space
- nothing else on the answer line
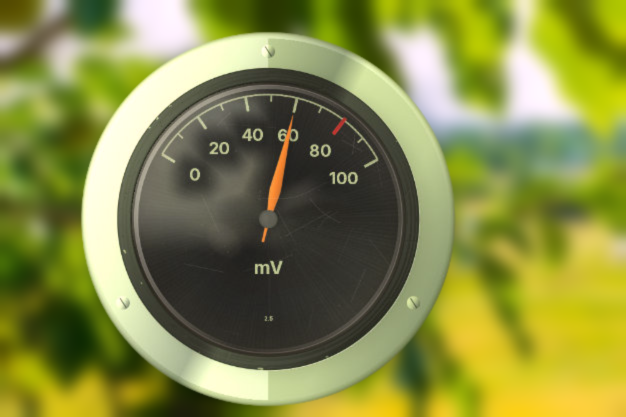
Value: 60 mV
